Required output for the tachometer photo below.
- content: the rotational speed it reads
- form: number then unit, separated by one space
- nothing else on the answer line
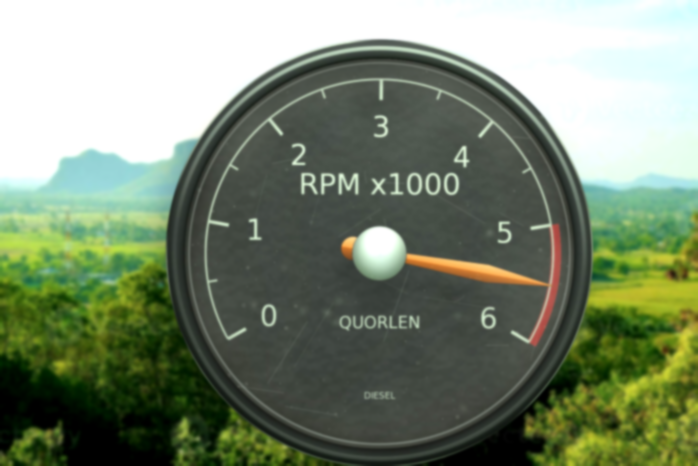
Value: 5500 rpm
